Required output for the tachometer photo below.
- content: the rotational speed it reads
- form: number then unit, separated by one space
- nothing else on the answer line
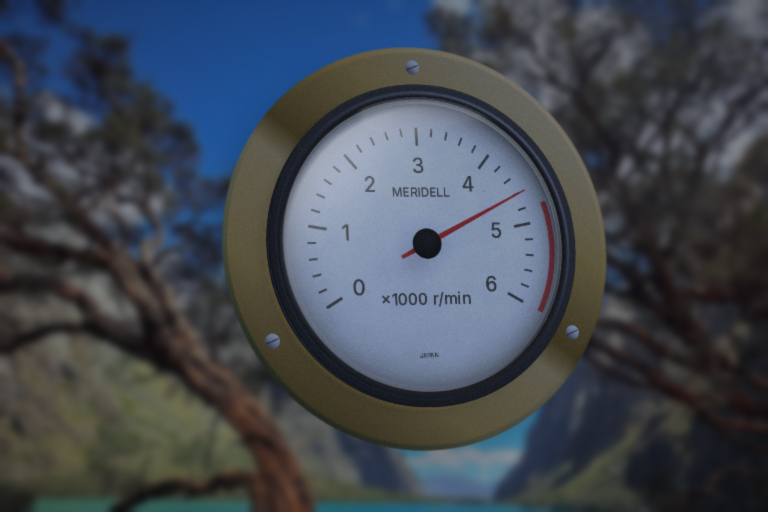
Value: 4600 rpm
